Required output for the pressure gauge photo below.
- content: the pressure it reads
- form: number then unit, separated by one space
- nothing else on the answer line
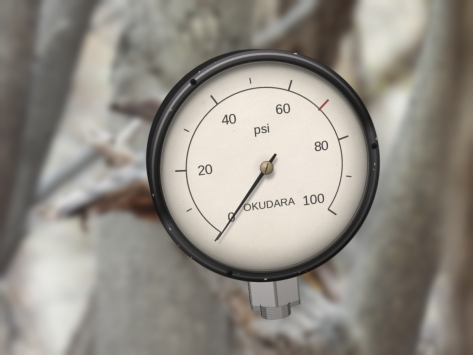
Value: 0 psi
